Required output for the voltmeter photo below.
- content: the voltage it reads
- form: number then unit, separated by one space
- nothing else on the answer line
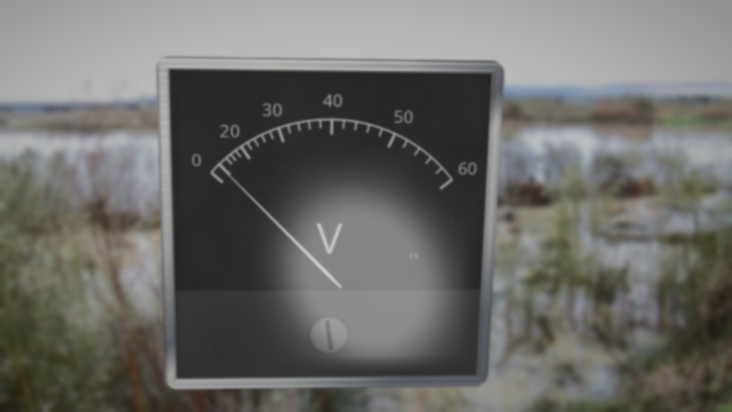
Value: 10 V
